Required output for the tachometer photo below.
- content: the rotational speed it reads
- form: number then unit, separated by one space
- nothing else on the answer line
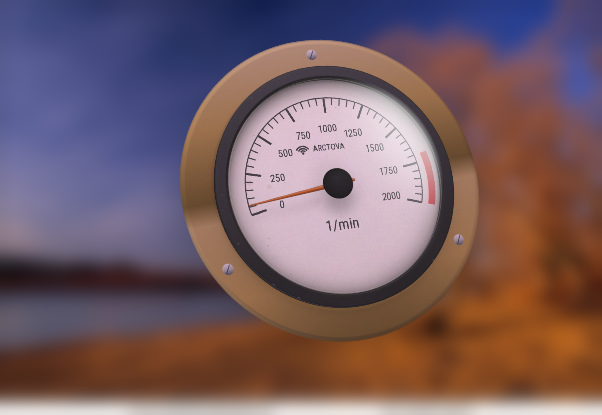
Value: 50 rpm
